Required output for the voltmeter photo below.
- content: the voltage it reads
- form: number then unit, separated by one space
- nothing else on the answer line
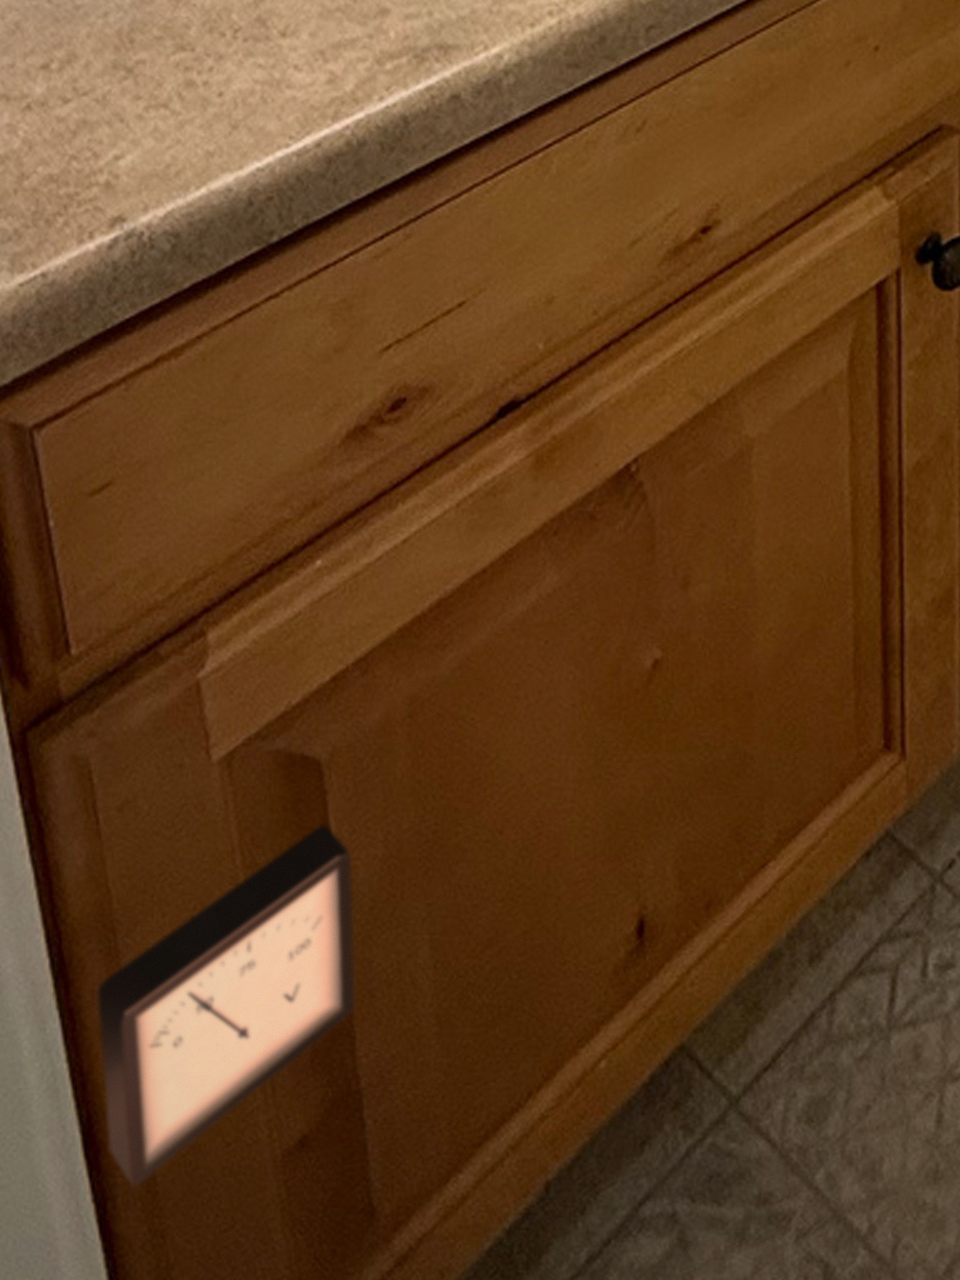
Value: 50 V
